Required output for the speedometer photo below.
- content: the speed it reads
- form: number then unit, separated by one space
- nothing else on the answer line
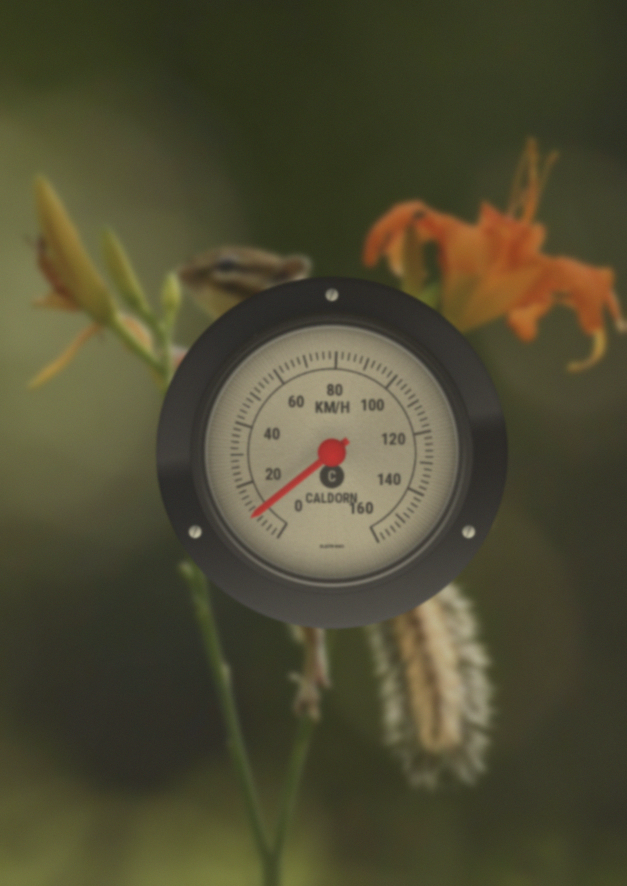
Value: 10 km/h
